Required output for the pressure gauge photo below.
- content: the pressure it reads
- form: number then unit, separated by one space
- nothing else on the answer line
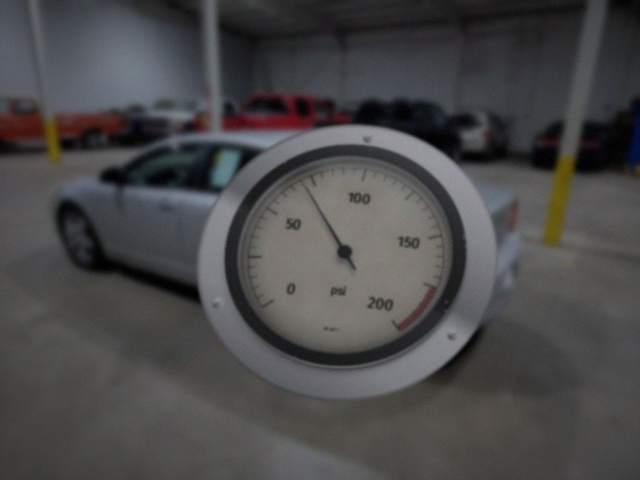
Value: 70 psi
